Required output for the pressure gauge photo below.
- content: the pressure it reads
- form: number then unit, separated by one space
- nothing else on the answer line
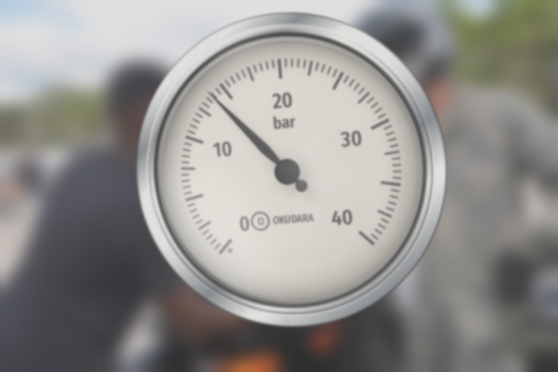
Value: 14 bar
